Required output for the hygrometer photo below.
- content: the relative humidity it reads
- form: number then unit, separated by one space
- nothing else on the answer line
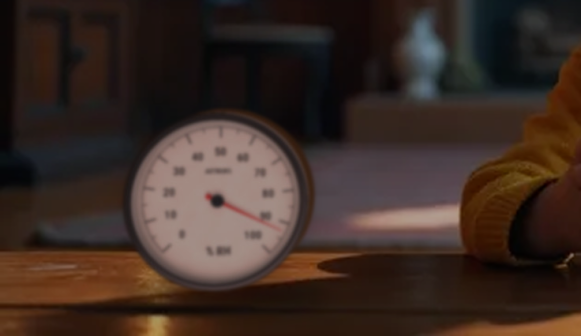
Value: 92.5 %
